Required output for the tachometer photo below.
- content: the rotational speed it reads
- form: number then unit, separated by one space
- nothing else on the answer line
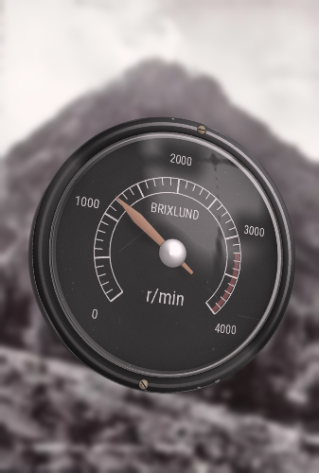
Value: 1200 rpm
